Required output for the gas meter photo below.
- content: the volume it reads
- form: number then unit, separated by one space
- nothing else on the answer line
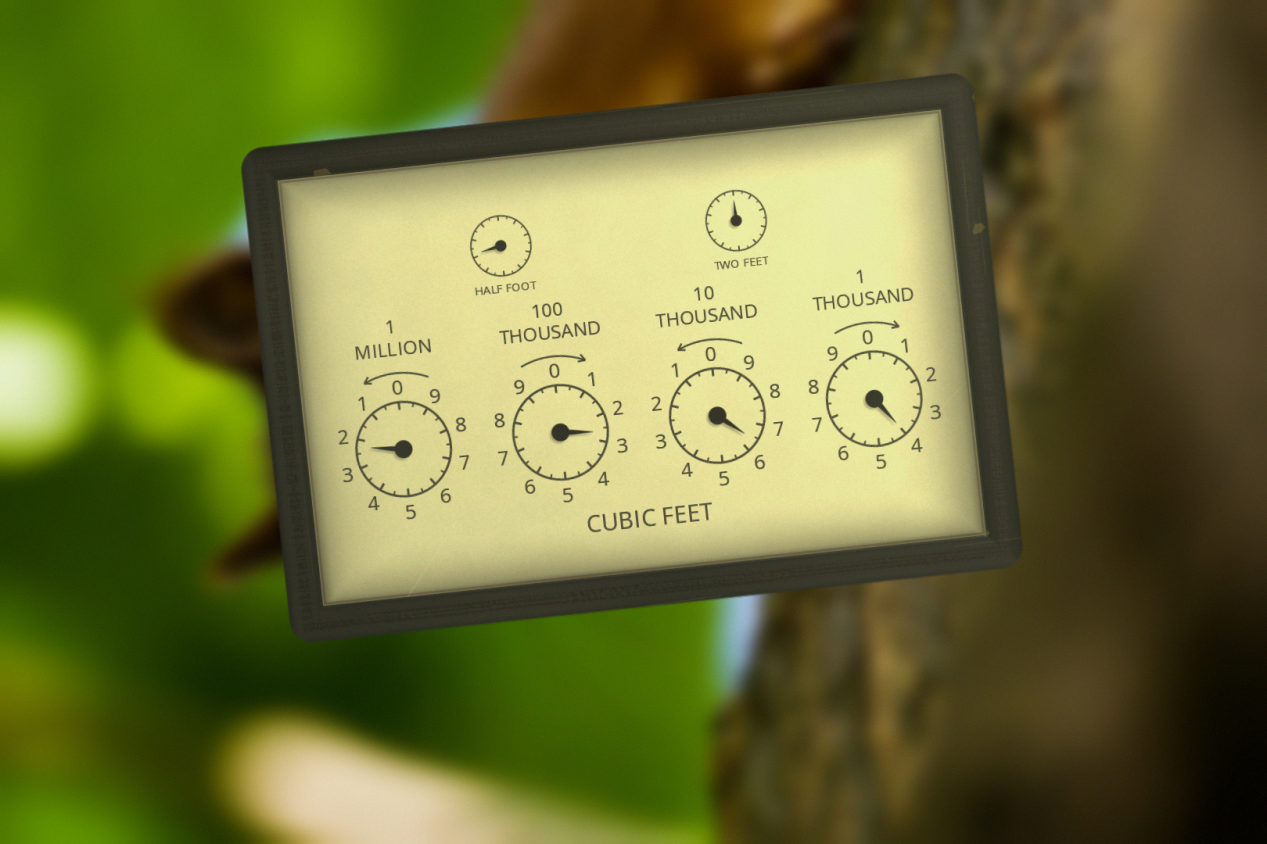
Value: 226400 ft³
